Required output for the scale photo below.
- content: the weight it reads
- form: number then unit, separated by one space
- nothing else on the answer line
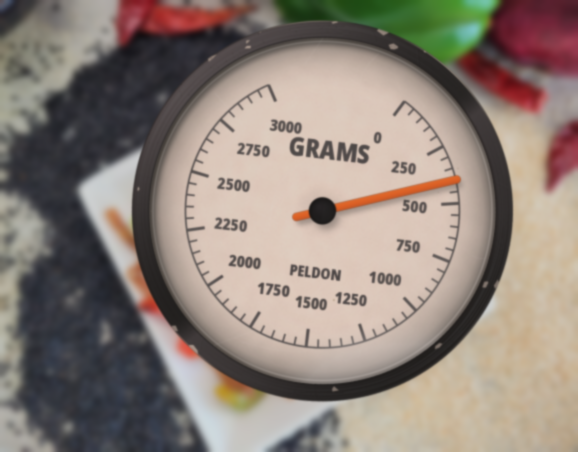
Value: 400 g
